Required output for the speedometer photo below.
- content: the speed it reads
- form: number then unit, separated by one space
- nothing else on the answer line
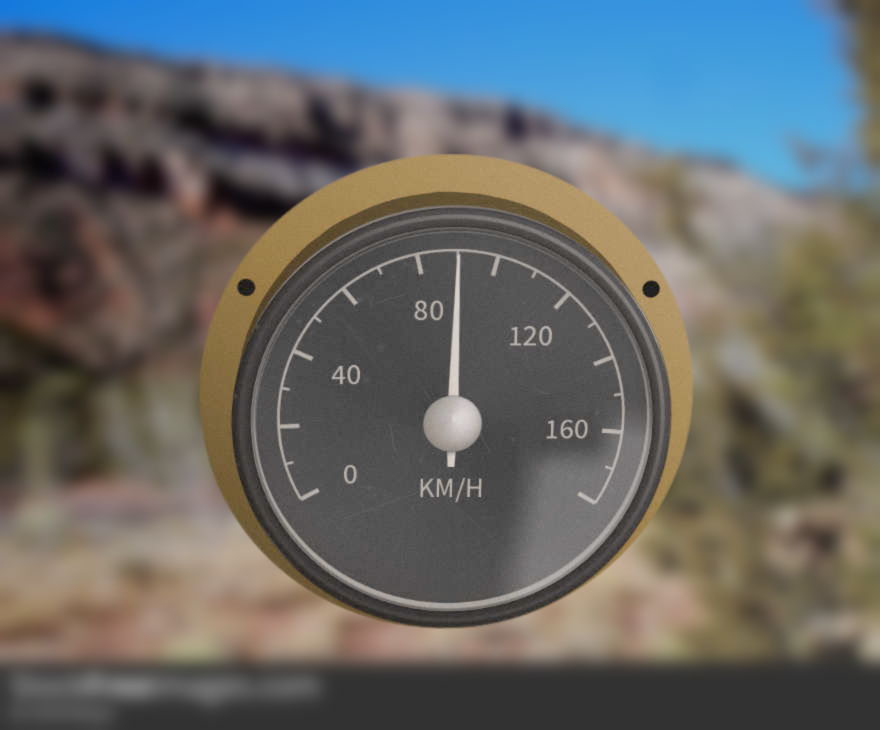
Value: 90 km/h
